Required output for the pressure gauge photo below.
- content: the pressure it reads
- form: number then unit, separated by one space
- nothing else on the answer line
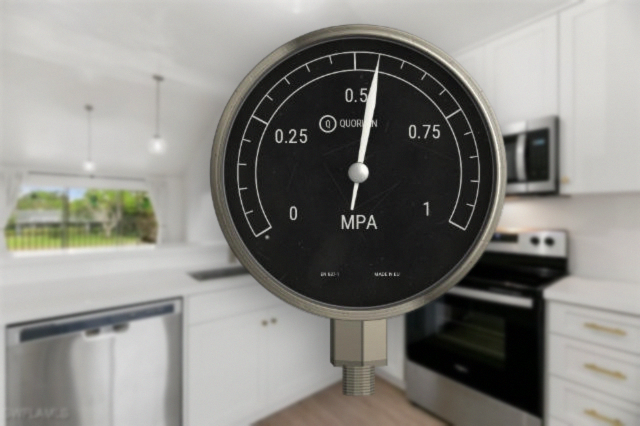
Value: 0.55 MPa
